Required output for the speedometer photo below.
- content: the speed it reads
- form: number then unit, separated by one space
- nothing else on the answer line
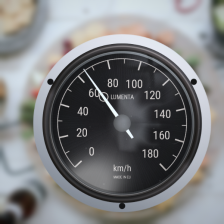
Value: 65 km/h
